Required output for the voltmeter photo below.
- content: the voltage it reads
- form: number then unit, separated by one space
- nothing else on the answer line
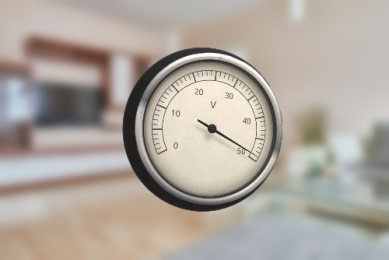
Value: 49 V
